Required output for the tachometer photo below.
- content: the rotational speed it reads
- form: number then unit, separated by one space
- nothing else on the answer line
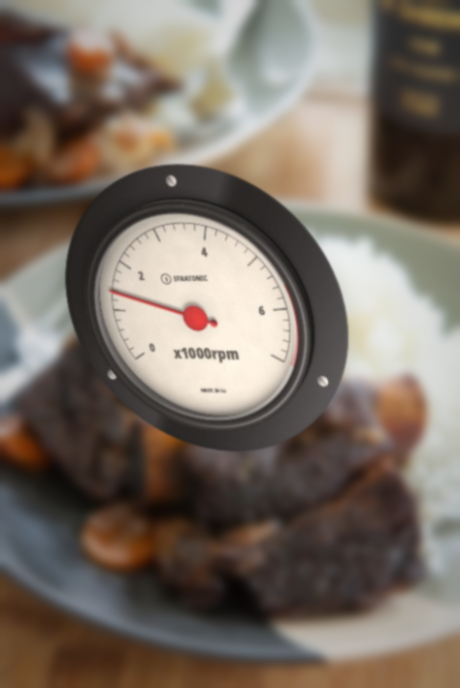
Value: 1400 rpm
